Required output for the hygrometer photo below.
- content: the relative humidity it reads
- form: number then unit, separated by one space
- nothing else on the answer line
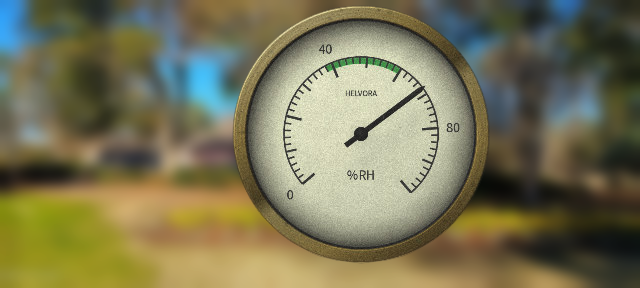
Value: 68 %
